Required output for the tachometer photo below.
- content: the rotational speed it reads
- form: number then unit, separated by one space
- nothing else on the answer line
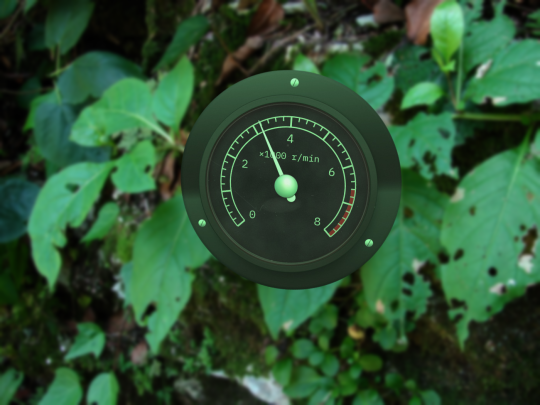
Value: 3200 rpm
